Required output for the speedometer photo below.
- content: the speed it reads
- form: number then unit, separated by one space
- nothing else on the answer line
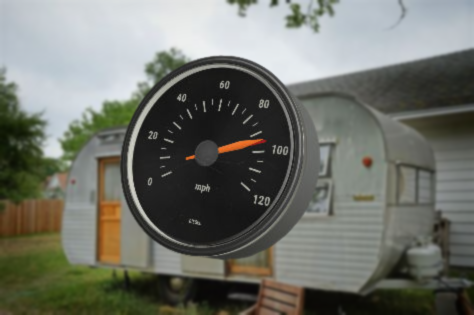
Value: 95 mph
